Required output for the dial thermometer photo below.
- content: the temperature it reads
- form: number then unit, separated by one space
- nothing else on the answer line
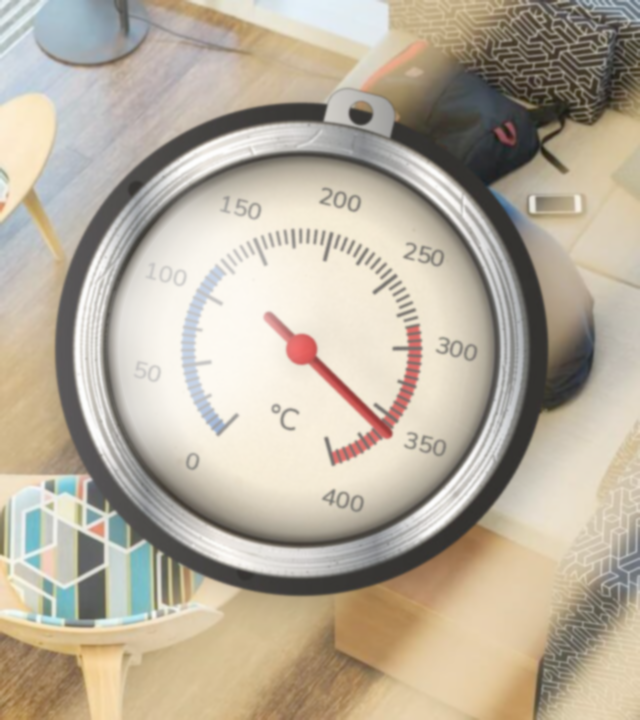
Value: 360 °C
